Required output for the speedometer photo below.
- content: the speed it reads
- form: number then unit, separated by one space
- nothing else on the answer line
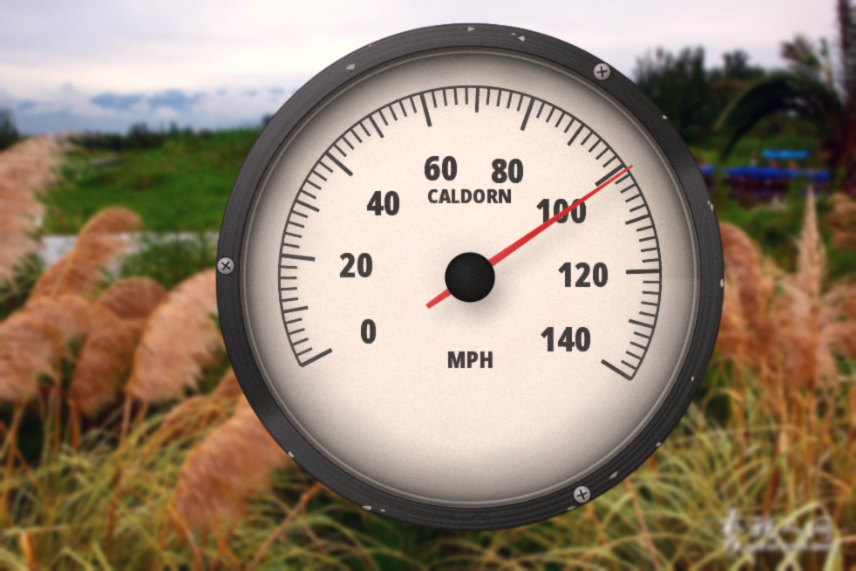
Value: 101 mph
